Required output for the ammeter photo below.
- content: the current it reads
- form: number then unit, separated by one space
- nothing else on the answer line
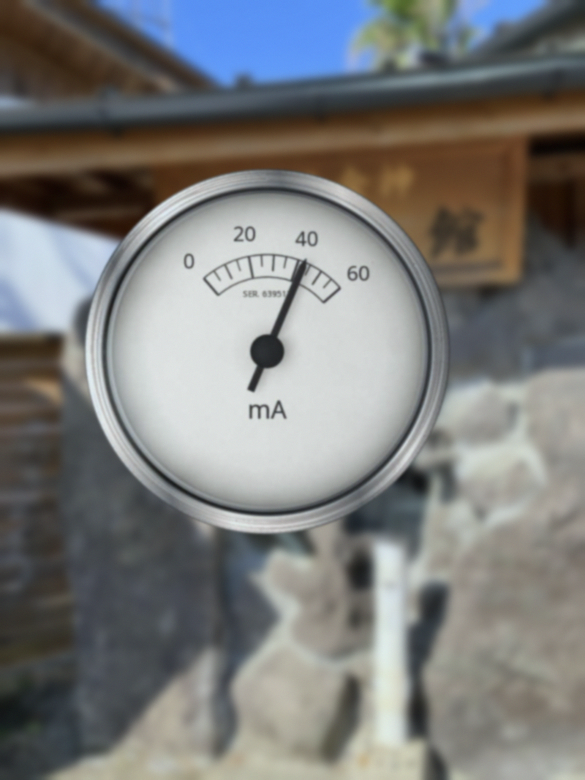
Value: 42.5 mA
